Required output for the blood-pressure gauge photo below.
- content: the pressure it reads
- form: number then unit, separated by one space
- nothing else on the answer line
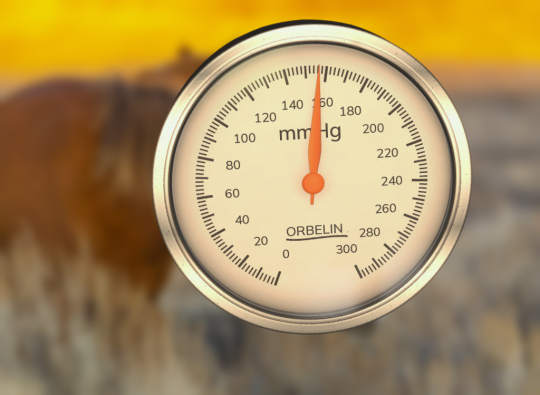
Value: 156 mmHg
